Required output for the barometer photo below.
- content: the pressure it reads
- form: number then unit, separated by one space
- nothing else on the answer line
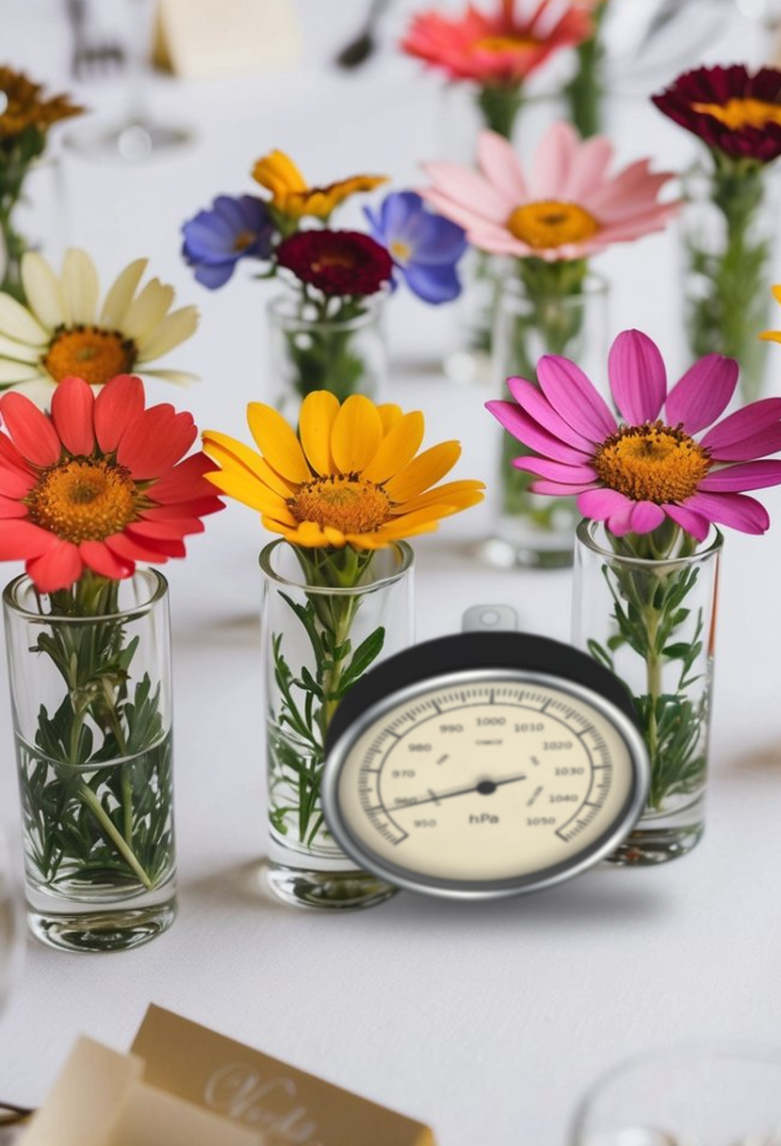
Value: 960 hPa
